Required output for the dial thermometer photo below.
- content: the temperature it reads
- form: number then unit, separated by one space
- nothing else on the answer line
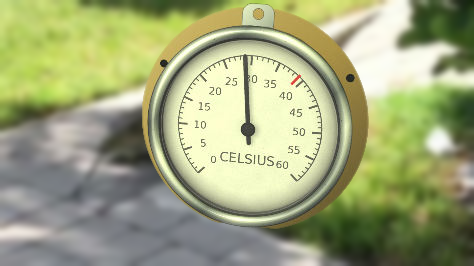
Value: 29 °C
